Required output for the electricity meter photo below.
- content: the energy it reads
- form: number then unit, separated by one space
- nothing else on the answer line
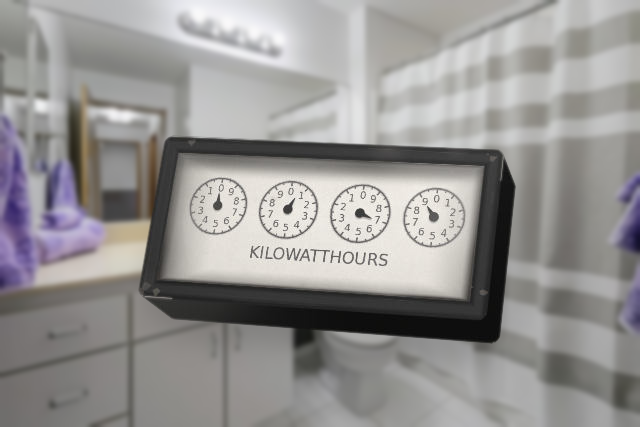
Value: 69 kWh
